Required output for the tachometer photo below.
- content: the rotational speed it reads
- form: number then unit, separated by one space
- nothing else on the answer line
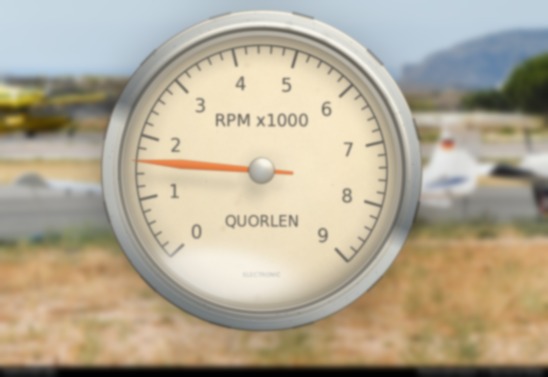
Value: 1600 rpm
